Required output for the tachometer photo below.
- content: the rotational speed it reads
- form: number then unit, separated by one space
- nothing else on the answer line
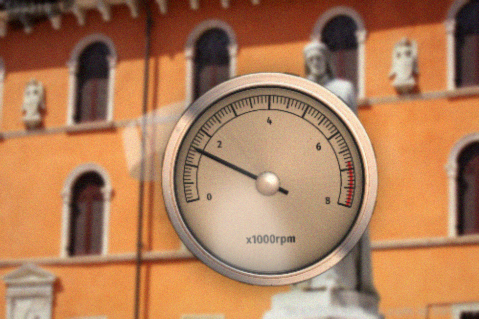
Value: 1500 rpm
